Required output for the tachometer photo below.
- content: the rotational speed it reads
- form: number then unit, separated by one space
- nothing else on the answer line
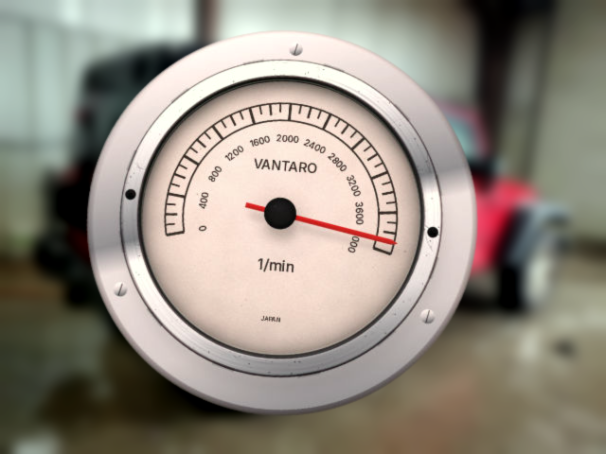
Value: 3900 rpm
